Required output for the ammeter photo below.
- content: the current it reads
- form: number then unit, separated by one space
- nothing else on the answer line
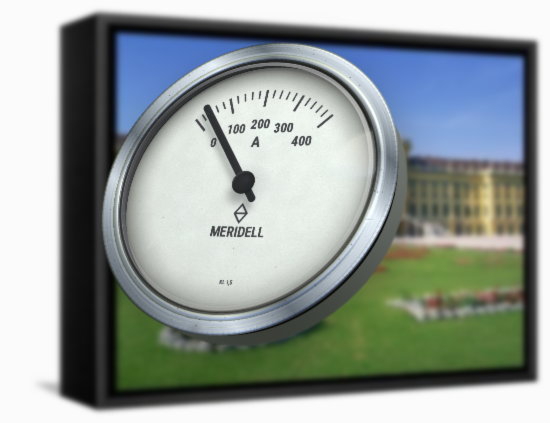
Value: 40 A
